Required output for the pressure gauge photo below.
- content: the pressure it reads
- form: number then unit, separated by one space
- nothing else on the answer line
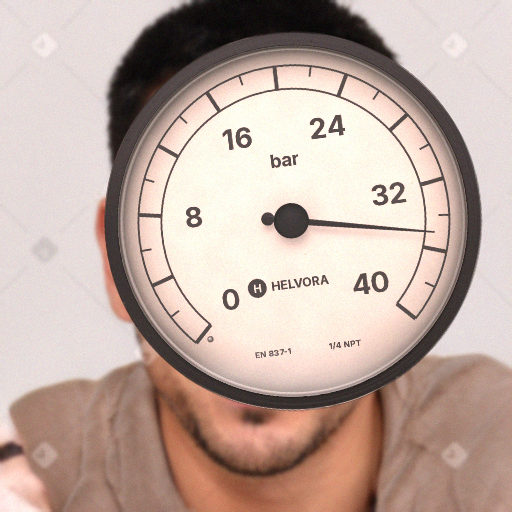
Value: 35 bar
